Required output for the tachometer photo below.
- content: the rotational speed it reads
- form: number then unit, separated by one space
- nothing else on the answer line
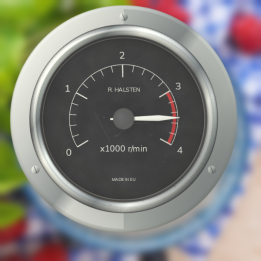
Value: 3500 rpm
